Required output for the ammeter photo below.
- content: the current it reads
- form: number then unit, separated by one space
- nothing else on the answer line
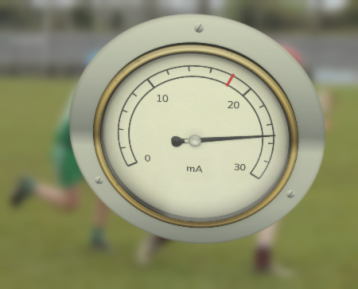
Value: 25 mA
